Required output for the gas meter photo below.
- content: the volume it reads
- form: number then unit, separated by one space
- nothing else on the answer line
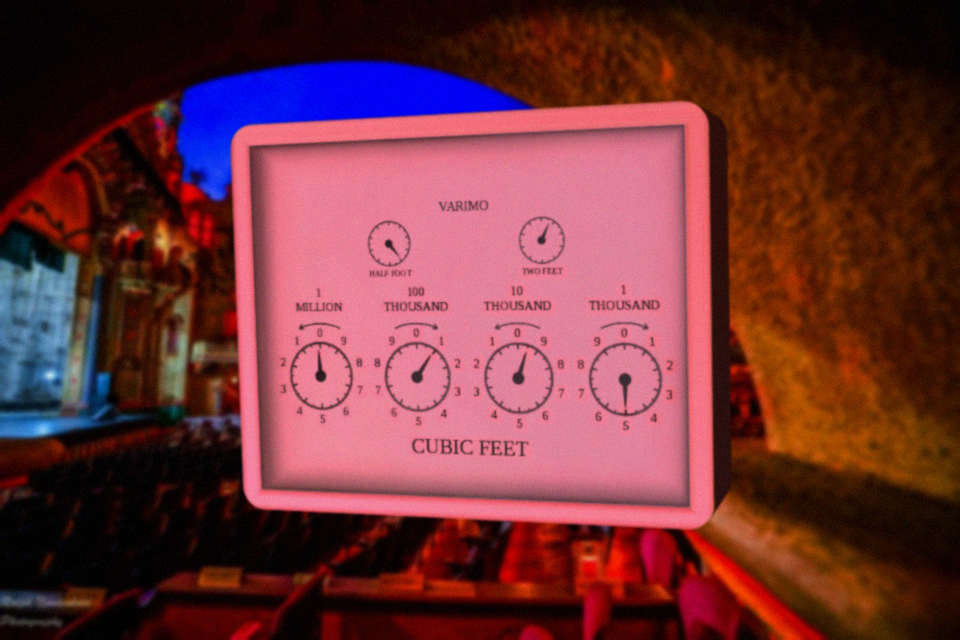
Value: 9500 ft³
